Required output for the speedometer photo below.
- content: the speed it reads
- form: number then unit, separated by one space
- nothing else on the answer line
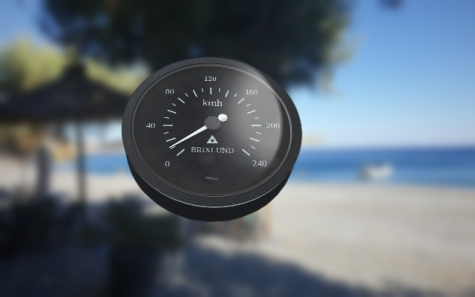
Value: 10 km/h
